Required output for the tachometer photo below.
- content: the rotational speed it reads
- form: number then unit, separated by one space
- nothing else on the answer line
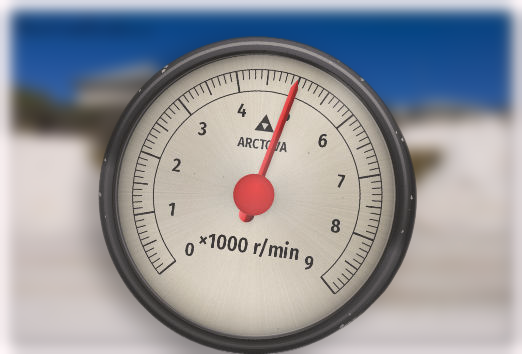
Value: 5000 rpm
